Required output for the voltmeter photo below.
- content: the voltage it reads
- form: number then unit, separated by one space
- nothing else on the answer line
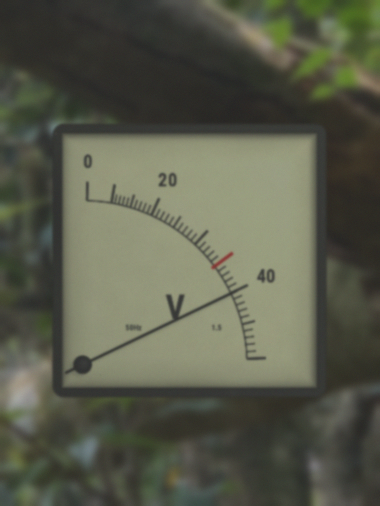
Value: 40 V
